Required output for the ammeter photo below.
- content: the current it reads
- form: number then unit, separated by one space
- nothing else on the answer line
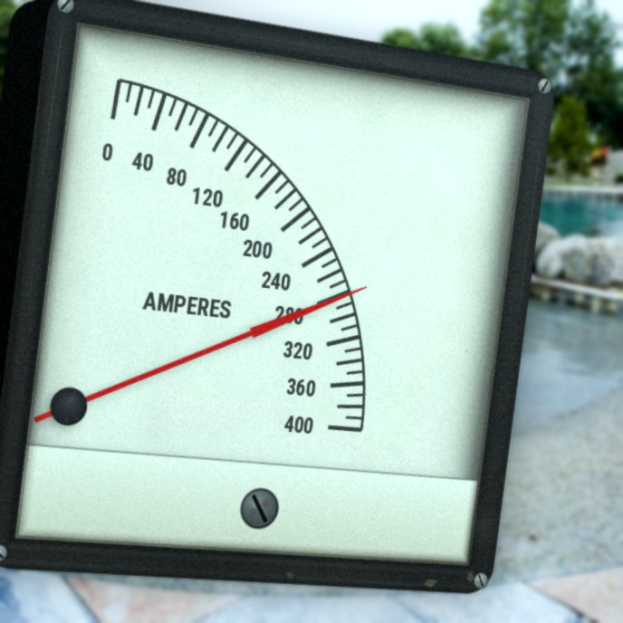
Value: 280 A
